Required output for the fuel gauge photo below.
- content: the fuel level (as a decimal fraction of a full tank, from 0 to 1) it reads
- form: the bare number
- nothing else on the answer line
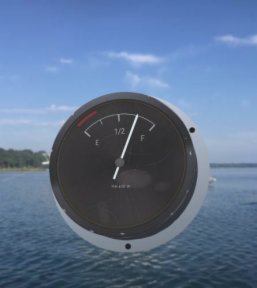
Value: 0.75
